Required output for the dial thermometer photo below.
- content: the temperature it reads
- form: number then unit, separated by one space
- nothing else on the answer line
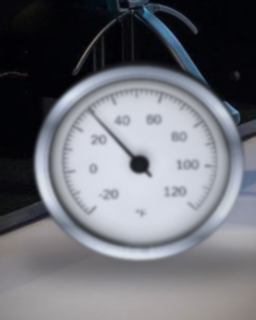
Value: 30 °F
